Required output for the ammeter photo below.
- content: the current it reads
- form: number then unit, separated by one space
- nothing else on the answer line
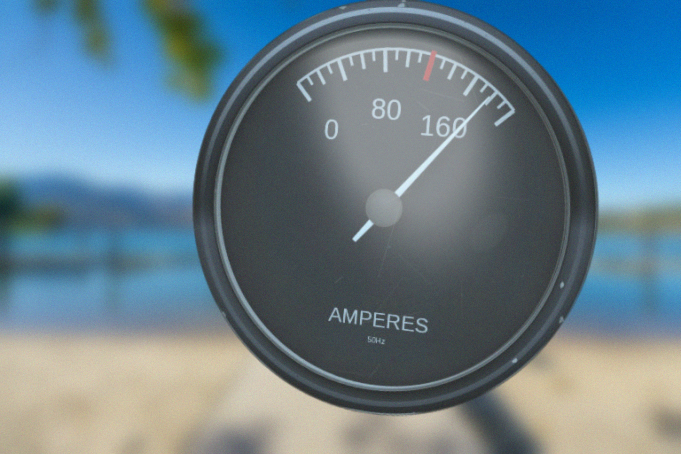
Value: 180 A
